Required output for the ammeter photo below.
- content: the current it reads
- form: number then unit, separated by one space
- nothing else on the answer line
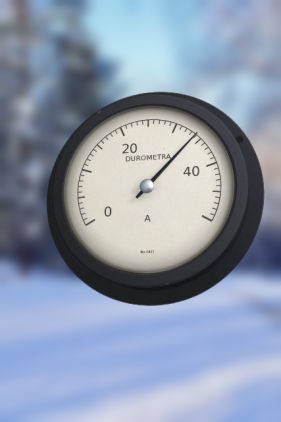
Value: 34 A
